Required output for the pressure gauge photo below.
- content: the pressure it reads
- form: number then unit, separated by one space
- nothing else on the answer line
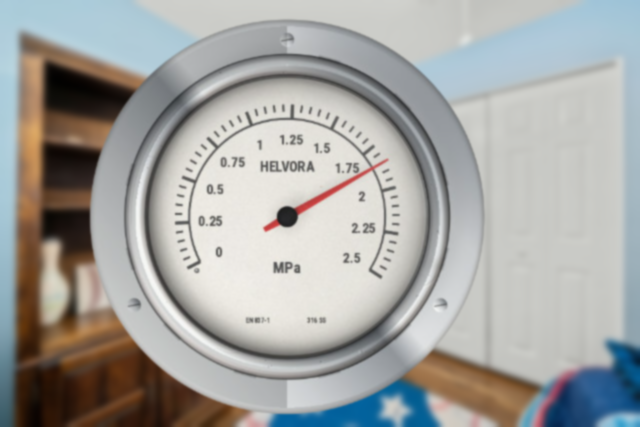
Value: 1.85 MPa
